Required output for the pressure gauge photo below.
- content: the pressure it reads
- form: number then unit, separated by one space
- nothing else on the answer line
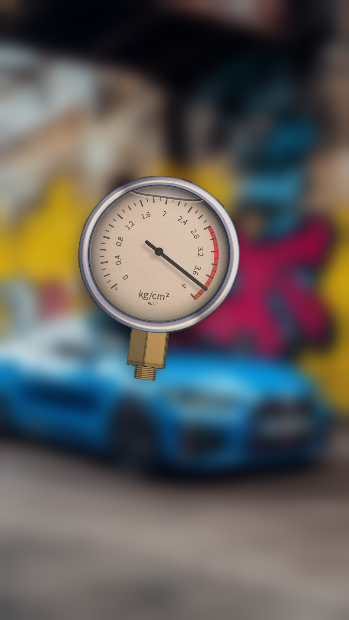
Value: 3.8 kg/cm²
